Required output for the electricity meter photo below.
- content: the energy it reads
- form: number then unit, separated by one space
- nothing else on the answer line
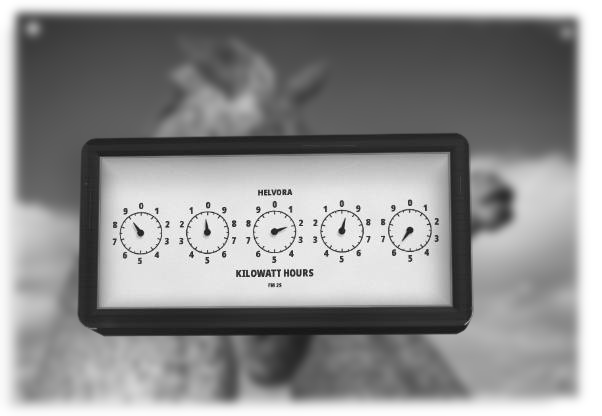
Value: 90196 kWh
